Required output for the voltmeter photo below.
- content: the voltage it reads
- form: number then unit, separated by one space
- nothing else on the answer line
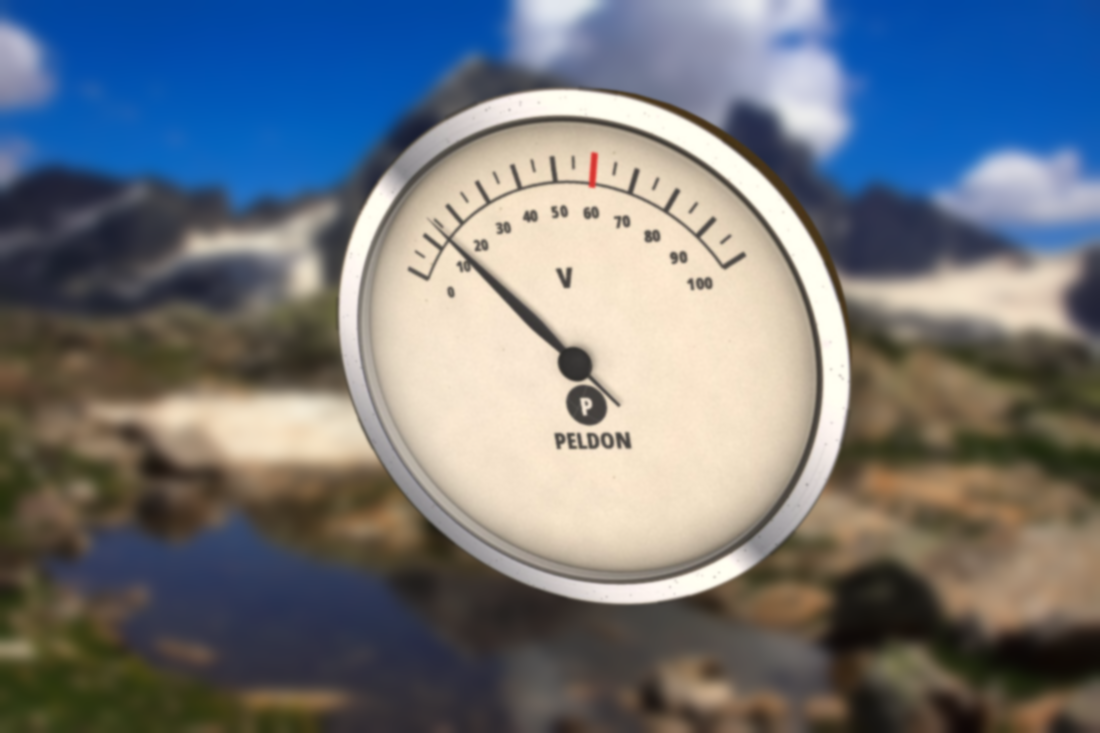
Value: 15 V
